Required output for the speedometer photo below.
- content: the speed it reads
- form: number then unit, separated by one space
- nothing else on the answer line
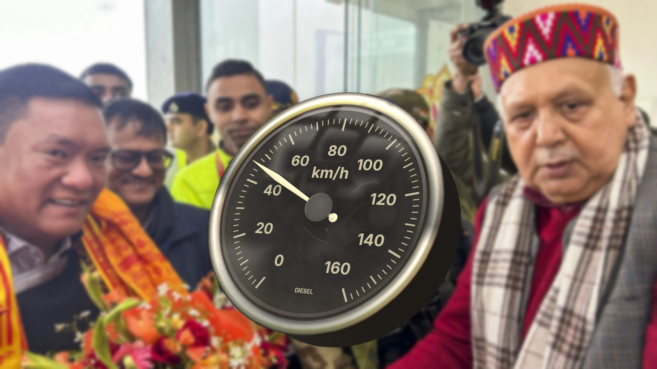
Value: 46 km/h
